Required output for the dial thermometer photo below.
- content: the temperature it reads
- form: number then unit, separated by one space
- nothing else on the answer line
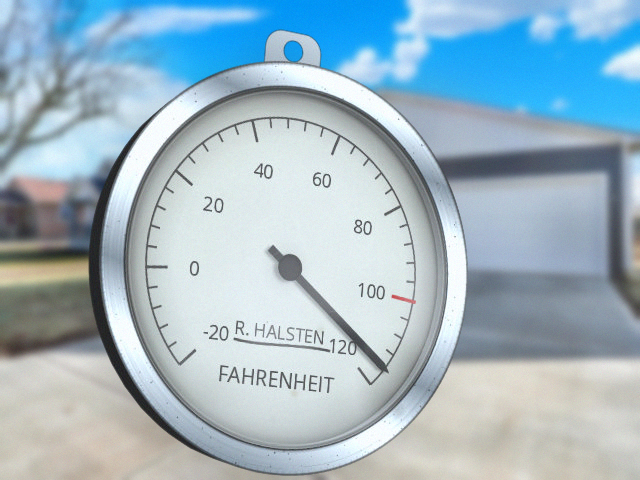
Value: 116 °F
